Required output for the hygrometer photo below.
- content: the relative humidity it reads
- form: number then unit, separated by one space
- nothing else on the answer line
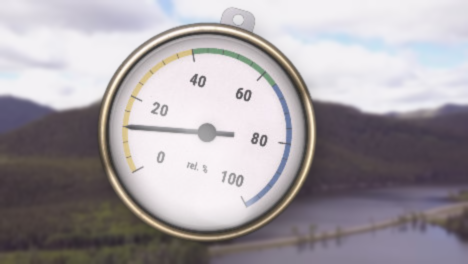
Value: 12 %
